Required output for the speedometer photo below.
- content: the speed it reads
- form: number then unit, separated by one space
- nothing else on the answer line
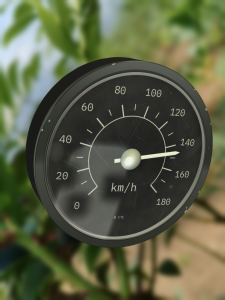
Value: 145 km/h
